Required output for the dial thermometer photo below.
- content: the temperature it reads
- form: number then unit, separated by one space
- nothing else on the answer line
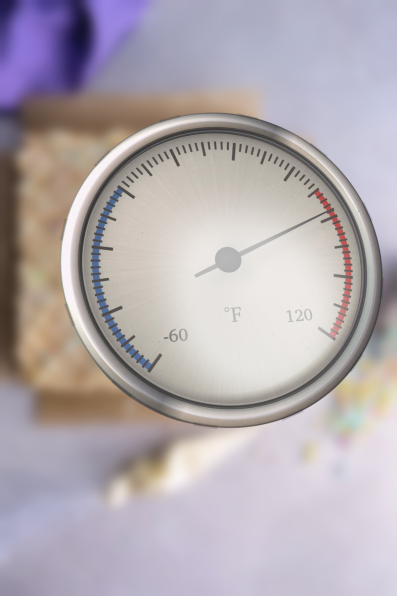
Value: 78 °F
